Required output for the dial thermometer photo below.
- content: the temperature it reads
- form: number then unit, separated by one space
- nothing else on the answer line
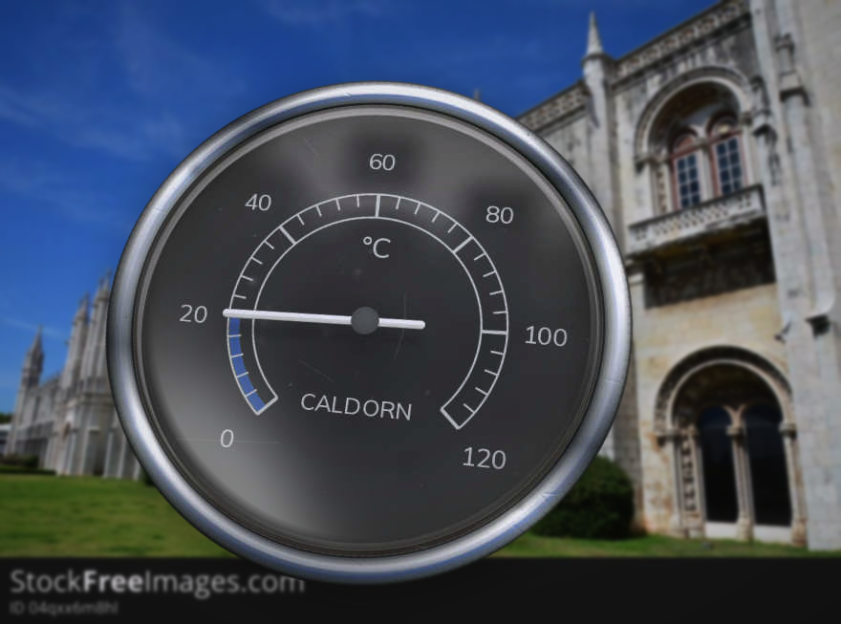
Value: 20 °C
